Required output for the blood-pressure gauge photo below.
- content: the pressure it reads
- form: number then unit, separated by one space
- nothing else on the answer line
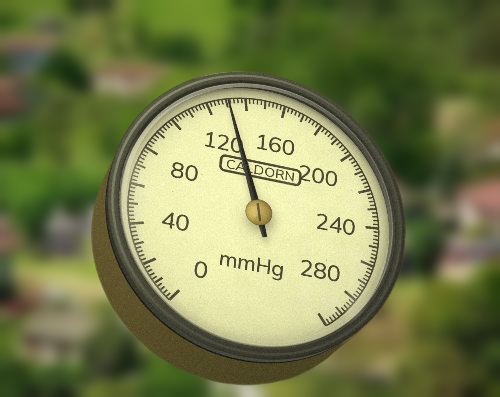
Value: 130 mmHg
